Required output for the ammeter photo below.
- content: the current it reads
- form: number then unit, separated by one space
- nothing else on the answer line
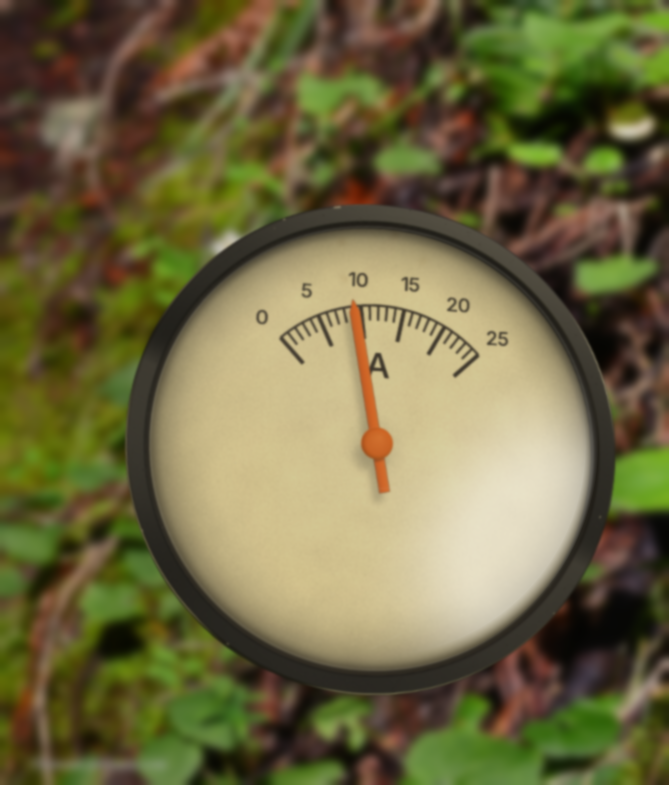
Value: 9 A
